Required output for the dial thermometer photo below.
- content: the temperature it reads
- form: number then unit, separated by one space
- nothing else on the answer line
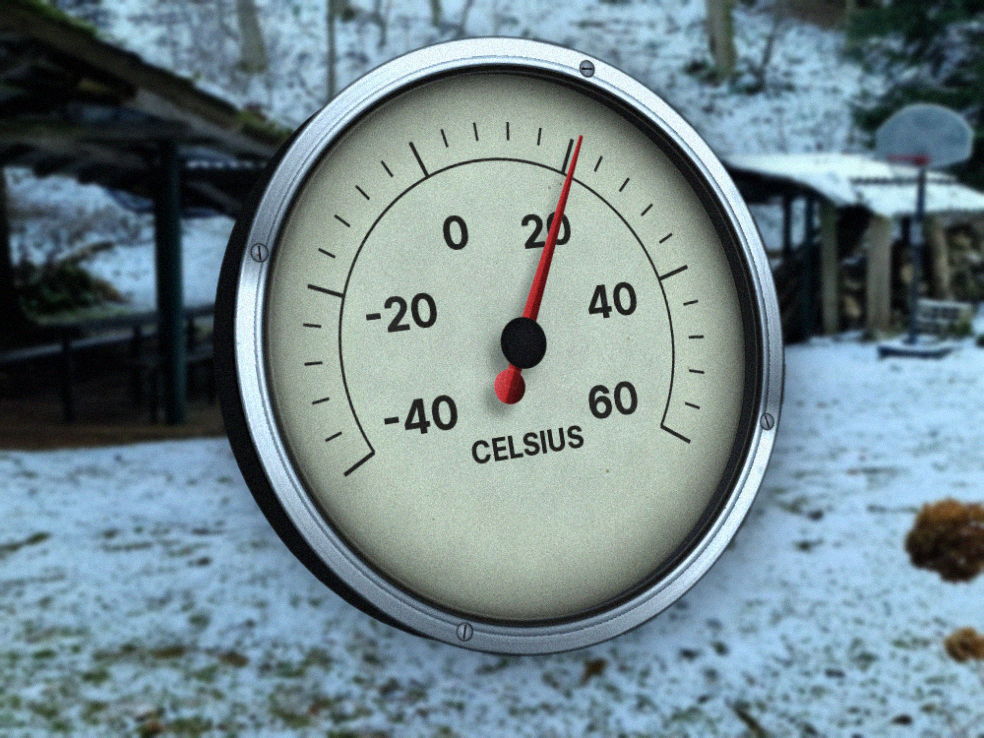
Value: 20 °C
